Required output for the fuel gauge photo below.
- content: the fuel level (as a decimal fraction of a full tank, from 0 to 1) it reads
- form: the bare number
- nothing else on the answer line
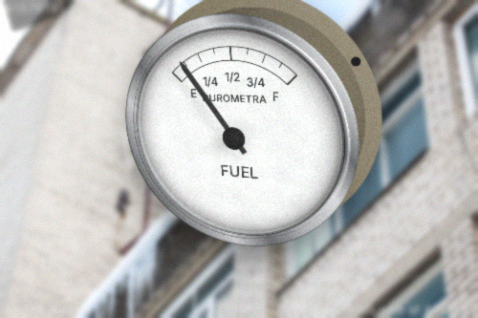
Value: 0.125
